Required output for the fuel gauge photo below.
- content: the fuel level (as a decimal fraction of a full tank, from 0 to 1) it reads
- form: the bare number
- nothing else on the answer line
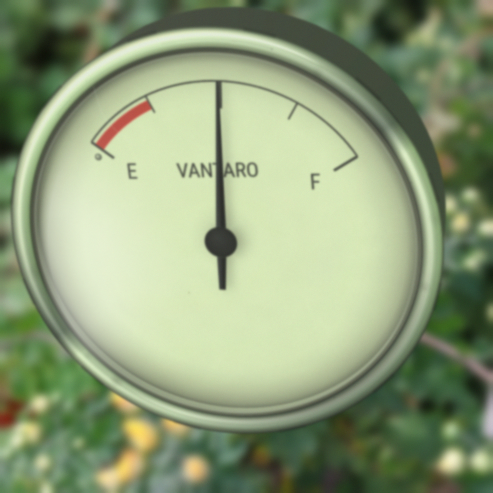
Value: 0.5
